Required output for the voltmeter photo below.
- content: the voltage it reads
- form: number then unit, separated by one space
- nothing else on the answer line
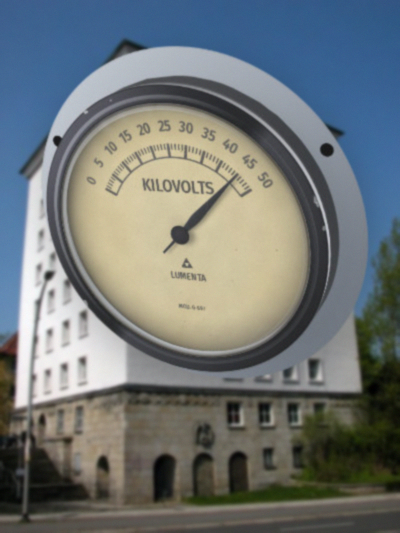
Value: 45 kV
